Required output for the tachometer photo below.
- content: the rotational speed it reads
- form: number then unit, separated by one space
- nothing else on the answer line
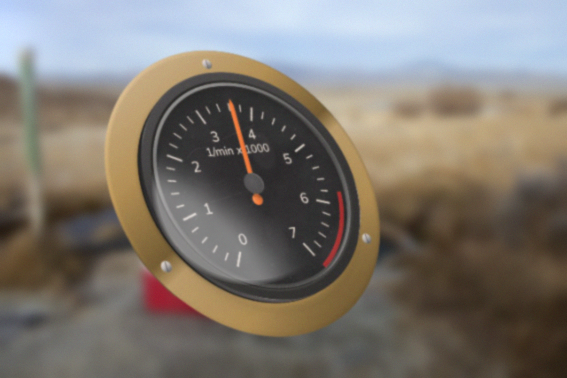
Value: 3600 rpm
